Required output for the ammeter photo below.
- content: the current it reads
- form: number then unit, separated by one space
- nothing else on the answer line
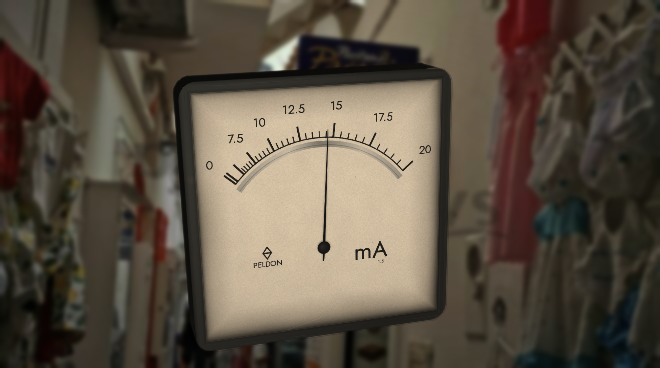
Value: 14.5 mA
